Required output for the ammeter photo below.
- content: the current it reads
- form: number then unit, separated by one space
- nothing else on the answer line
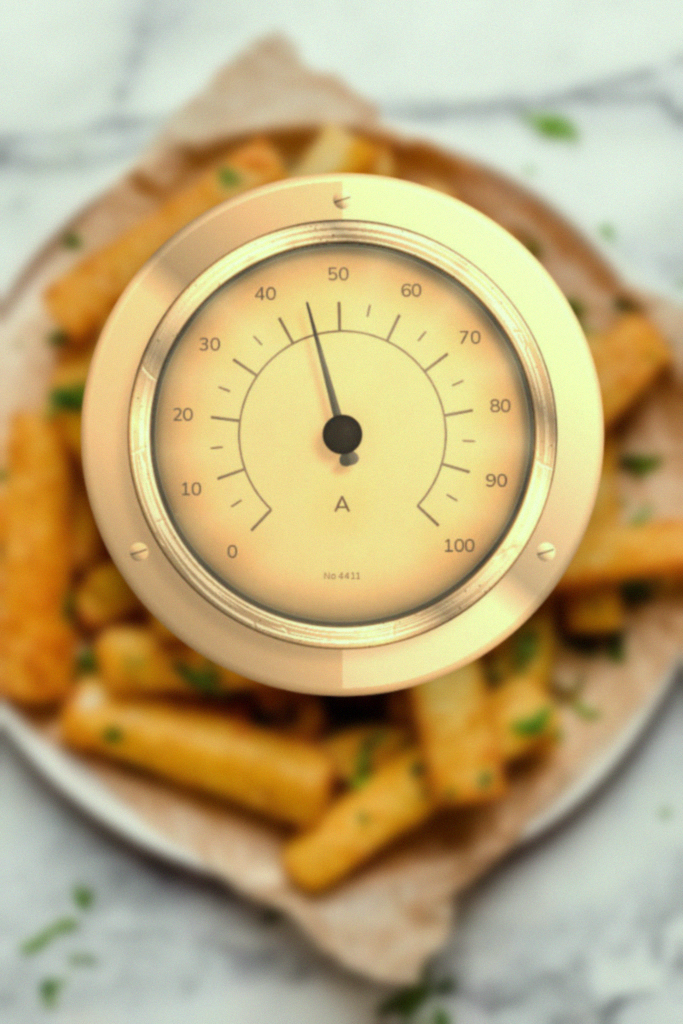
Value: 45 A
